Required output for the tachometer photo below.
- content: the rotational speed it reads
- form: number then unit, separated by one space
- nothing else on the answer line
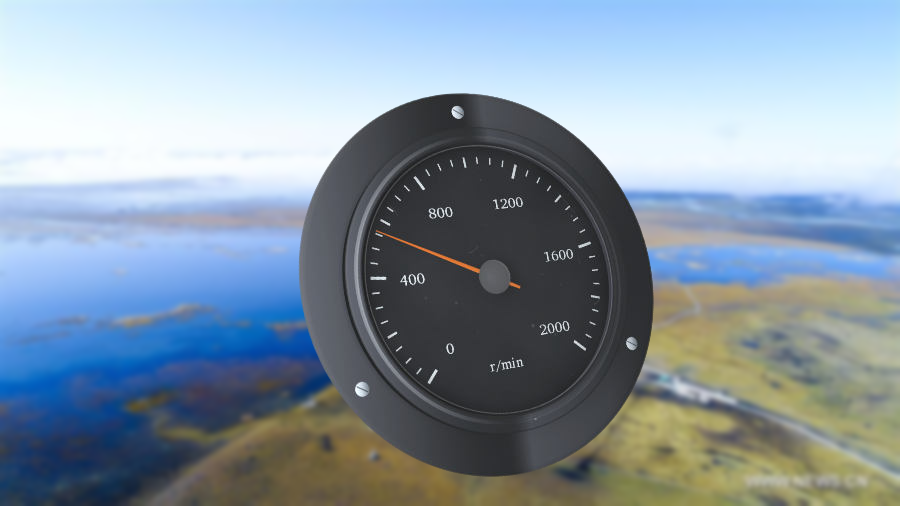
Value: 550 rpm
